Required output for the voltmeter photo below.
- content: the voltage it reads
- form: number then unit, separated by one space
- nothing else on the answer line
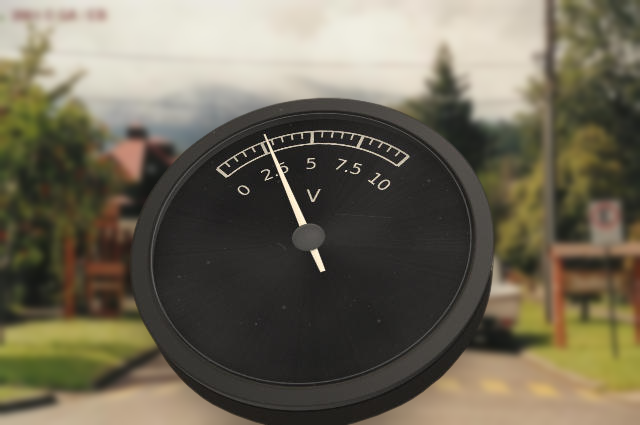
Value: 2.75 V
